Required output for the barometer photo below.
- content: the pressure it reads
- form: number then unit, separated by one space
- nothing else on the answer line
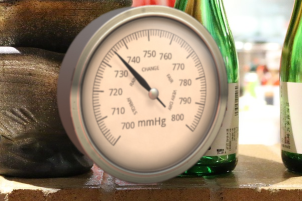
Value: 735 mmHg
